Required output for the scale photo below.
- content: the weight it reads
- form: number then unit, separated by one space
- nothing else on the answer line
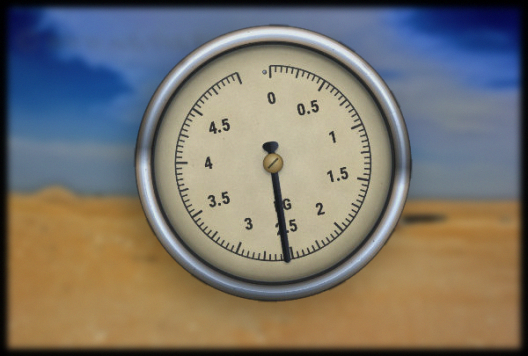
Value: 2.55 kg
